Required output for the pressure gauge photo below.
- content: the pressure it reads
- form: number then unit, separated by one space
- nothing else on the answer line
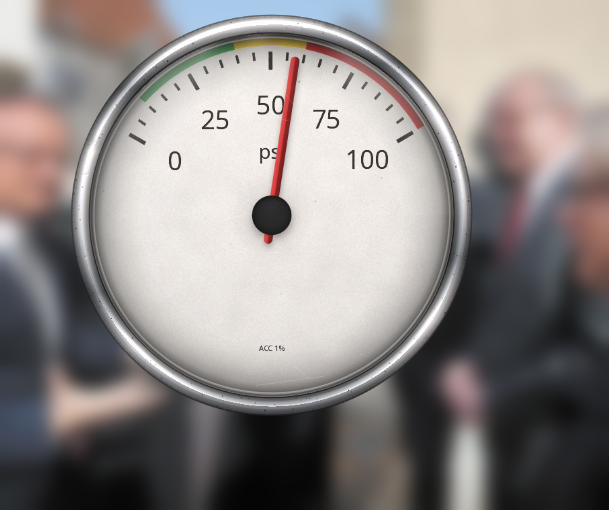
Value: 57.5 psi
